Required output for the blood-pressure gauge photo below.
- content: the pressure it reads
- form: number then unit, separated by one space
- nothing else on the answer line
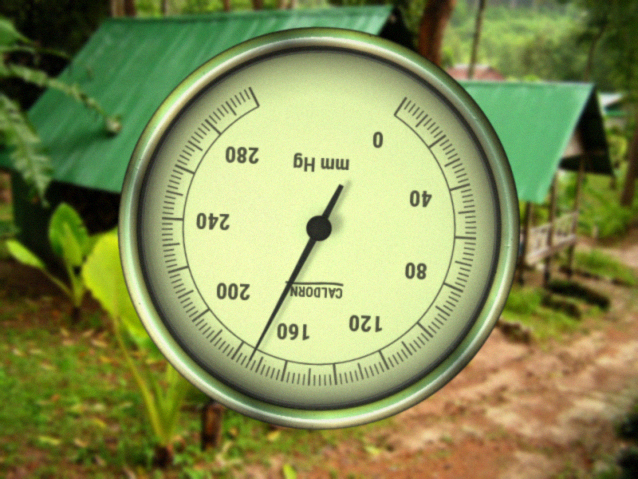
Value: 174 mmHg
